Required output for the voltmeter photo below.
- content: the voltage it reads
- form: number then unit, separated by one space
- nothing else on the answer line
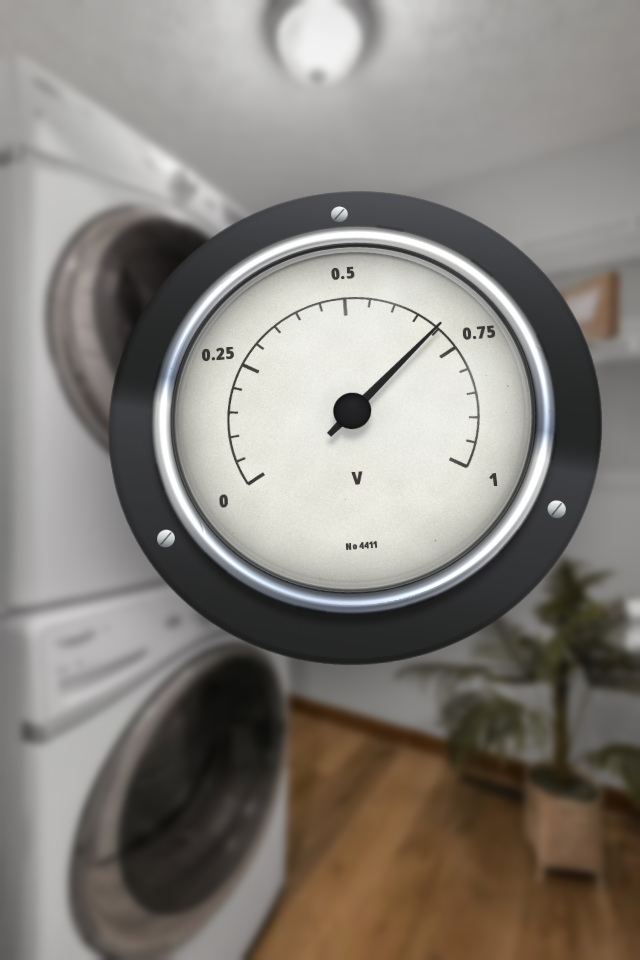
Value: 0.7 V
